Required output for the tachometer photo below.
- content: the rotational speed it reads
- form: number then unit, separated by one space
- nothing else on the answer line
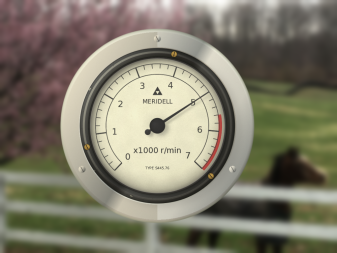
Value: 5000 rpm
